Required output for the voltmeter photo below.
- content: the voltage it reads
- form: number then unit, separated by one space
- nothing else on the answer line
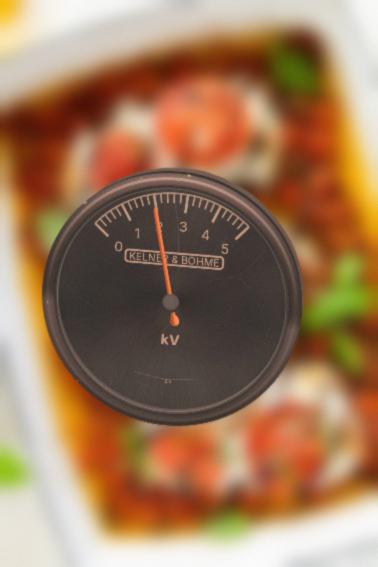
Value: 2 kV
